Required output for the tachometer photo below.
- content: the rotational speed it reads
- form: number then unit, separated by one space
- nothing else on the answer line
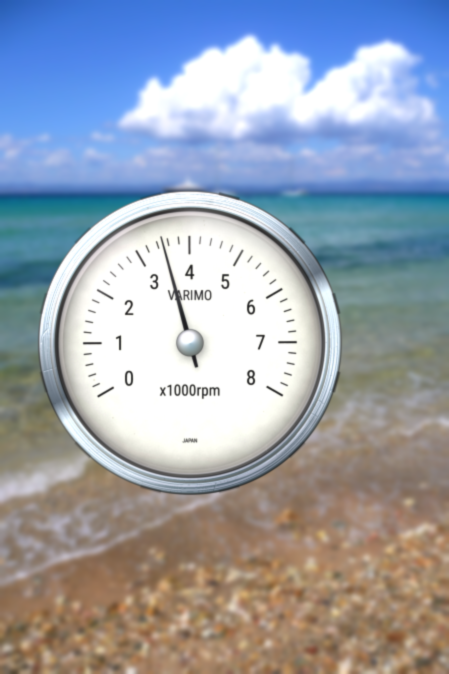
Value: 3500 rpm
